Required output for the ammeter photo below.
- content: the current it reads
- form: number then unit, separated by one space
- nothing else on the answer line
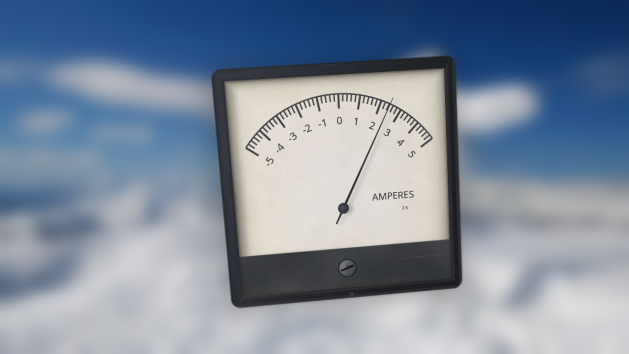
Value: 2.4 A
